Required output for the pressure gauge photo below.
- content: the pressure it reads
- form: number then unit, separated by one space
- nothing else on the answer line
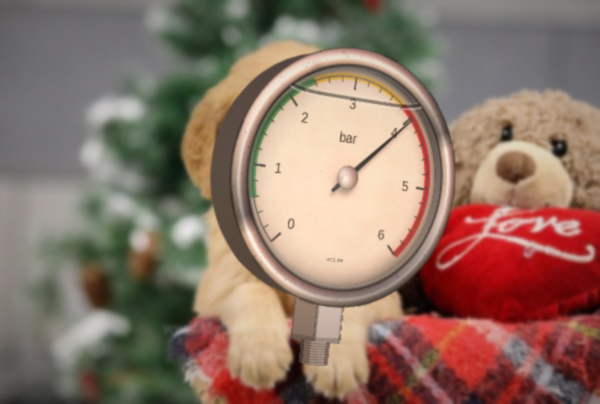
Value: 4 bar
